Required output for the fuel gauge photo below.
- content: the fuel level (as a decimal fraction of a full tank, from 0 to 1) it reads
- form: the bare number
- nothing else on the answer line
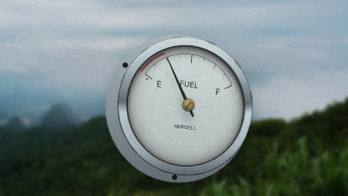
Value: 0.25
